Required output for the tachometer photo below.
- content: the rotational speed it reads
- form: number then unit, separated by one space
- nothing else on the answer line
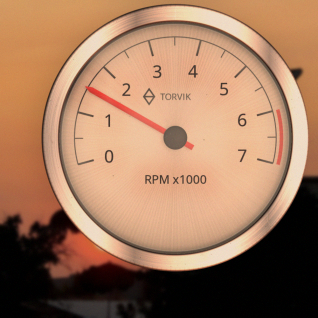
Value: 1500 rpm
